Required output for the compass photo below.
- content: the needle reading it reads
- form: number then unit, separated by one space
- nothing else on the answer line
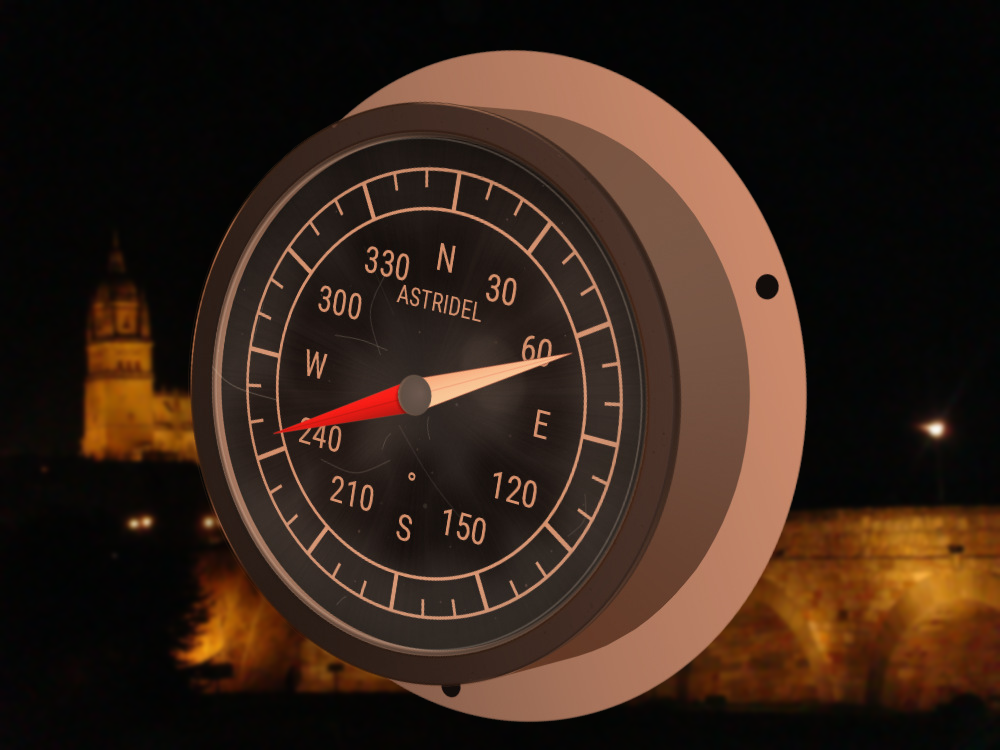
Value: 245 °
